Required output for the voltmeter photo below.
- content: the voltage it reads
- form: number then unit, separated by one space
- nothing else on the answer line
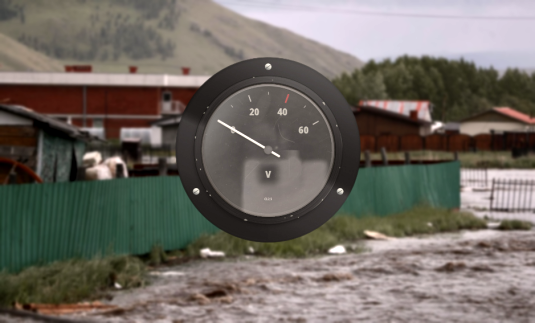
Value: 0 V
